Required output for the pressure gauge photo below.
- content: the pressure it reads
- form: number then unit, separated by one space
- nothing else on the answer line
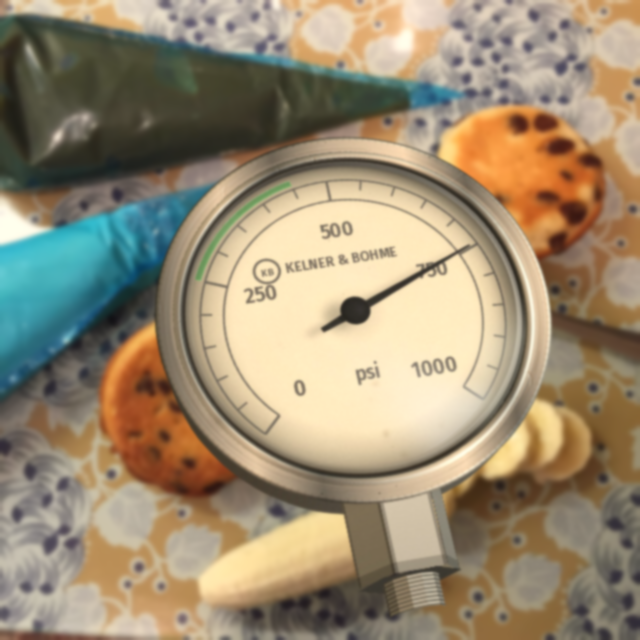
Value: 750 psi
